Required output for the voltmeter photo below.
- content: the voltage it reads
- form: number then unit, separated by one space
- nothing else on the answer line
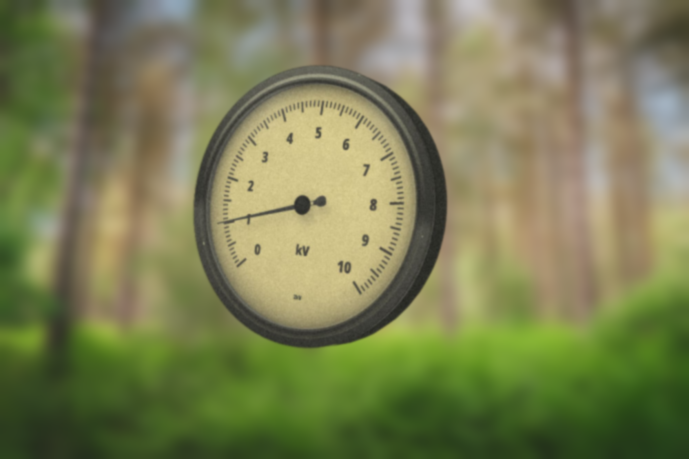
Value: 1 kV
